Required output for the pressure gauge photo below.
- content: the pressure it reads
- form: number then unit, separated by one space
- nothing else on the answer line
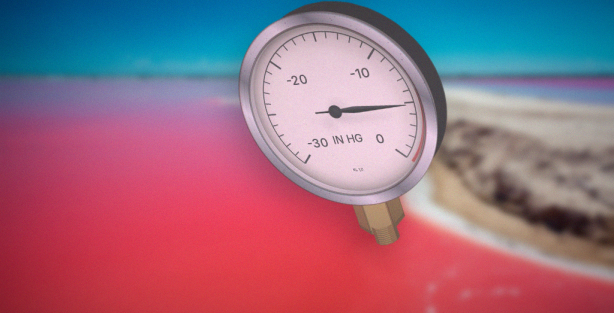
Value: -5 inHg
